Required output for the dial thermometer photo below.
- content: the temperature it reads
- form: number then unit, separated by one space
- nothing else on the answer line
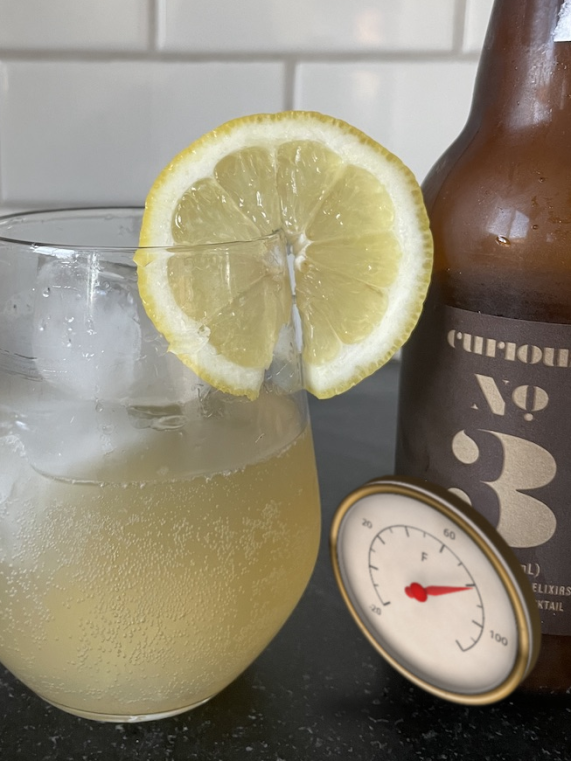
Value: 80 °F
